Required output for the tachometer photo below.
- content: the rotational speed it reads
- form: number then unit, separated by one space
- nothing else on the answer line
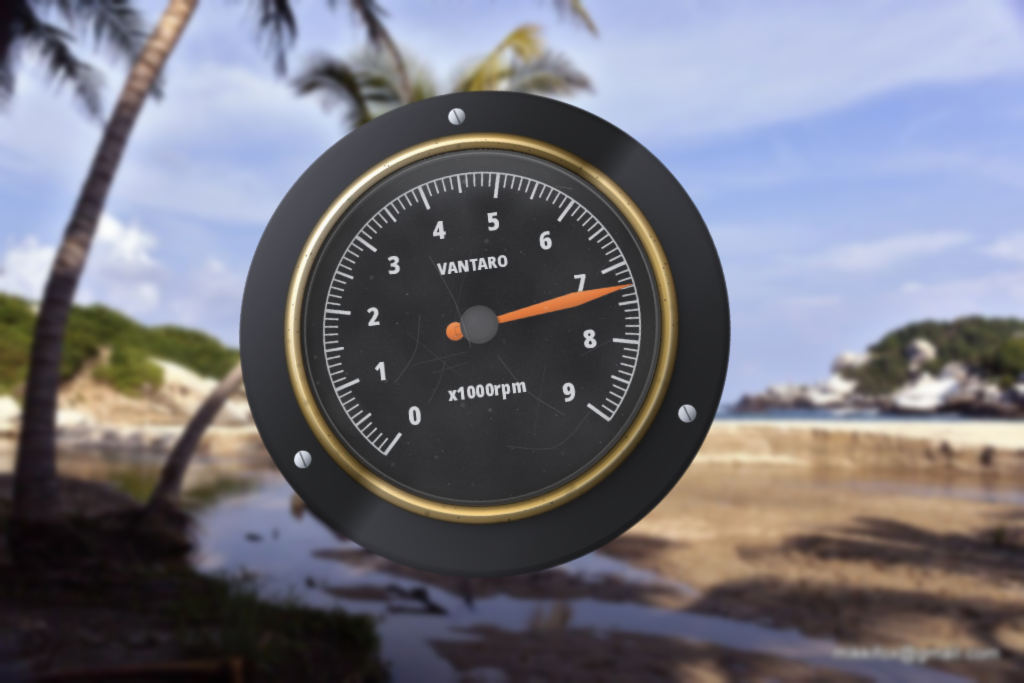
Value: 7300 rpm
